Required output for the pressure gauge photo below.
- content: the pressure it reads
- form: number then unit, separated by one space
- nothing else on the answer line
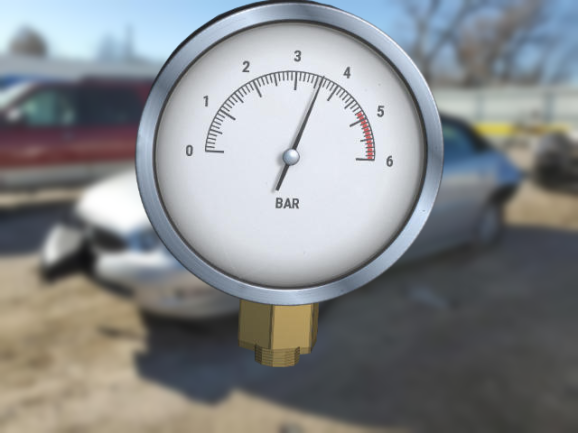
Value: 3.6 bar
